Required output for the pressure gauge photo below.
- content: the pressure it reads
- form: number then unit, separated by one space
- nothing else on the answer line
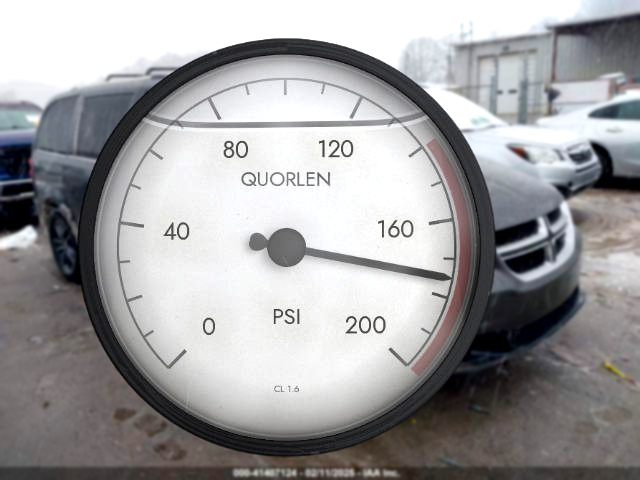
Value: 175 psi
